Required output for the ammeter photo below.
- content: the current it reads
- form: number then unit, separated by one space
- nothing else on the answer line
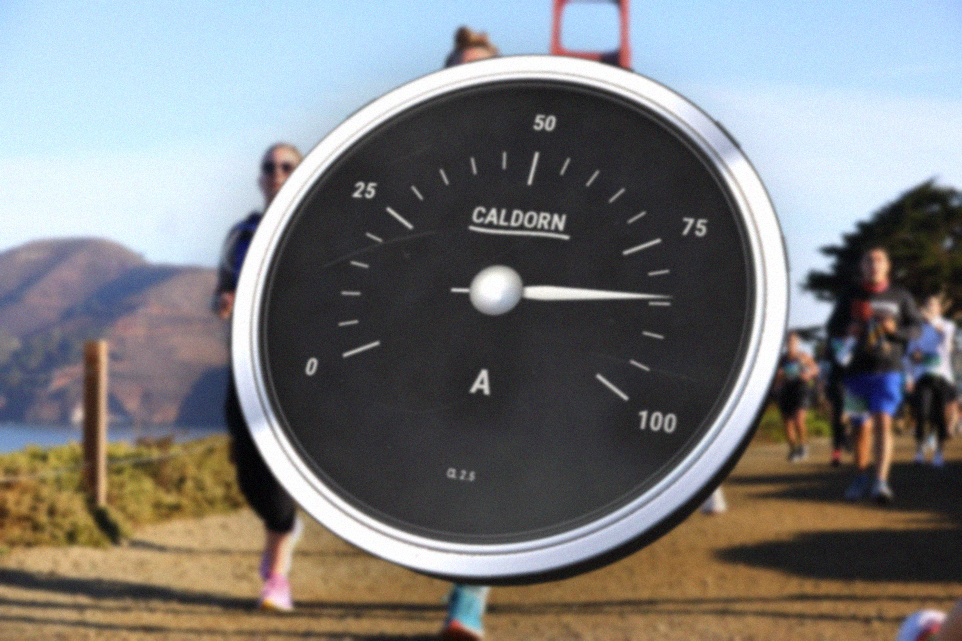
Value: 85 A
